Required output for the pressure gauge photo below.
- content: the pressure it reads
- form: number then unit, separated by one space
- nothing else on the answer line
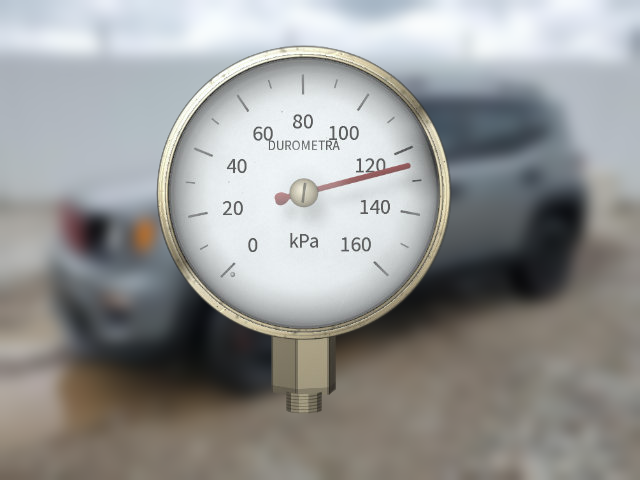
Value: 125 kPa
